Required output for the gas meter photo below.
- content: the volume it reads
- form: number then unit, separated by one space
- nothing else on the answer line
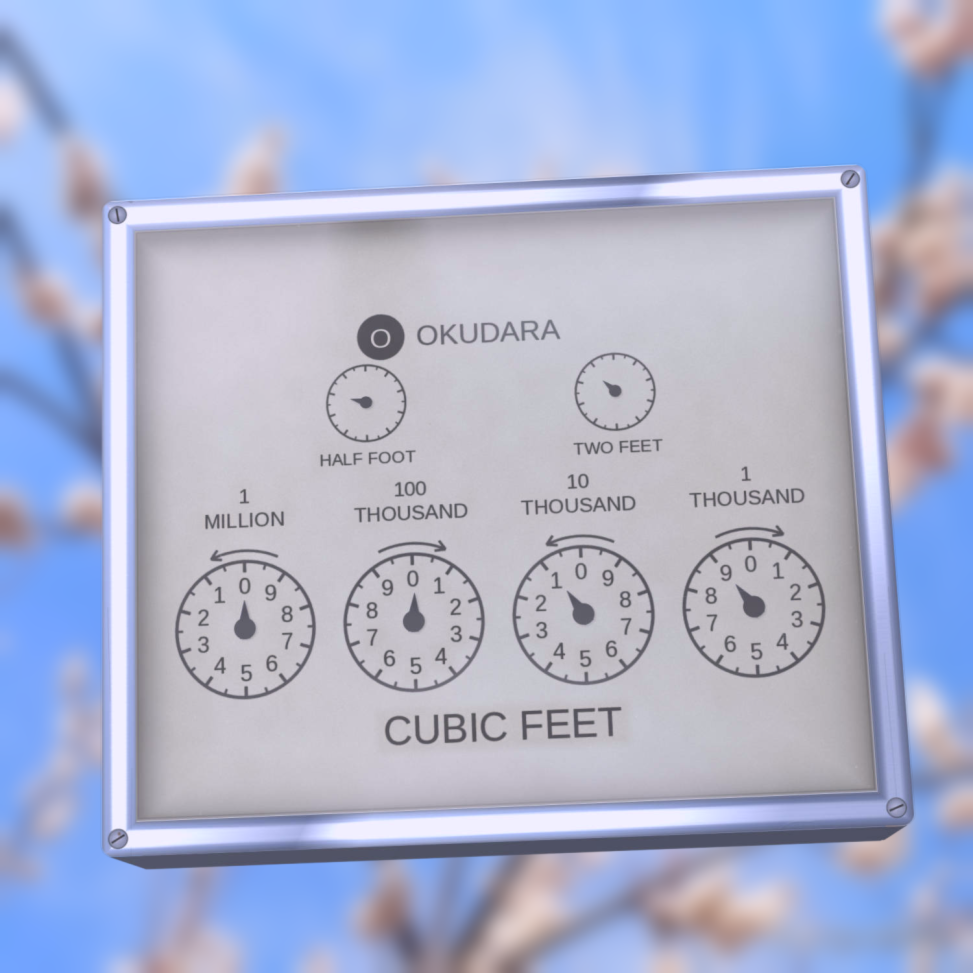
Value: 900 ft³
